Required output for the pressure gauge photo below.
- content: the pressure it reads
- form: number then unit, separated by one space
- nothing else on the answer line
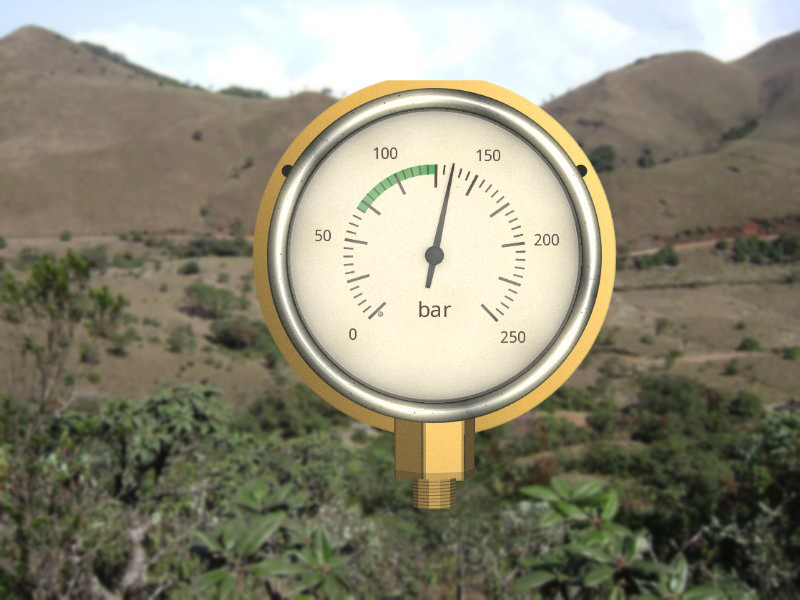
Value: 135 bar
